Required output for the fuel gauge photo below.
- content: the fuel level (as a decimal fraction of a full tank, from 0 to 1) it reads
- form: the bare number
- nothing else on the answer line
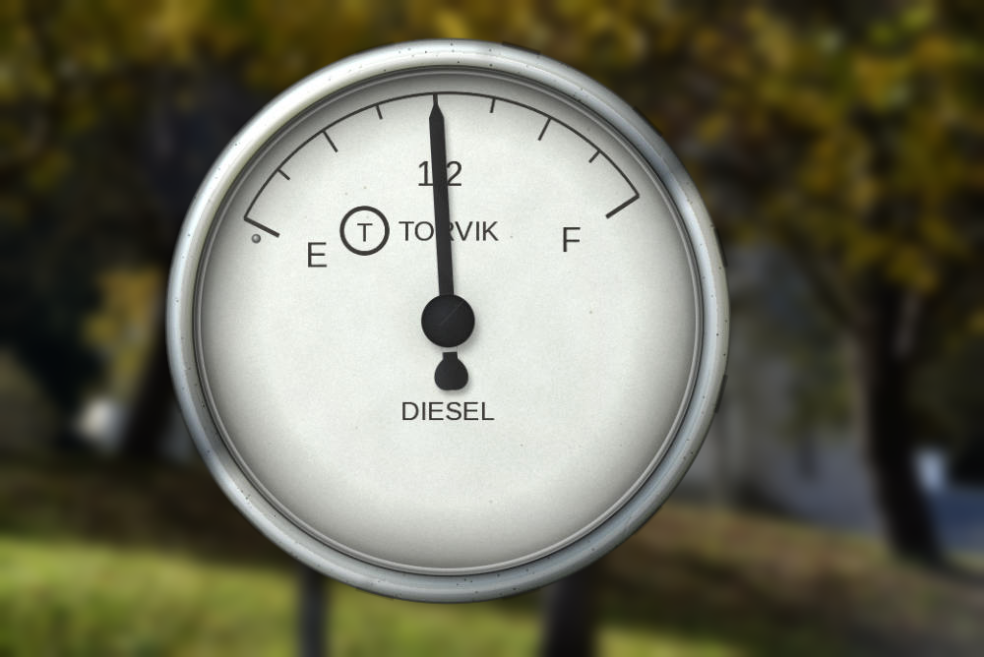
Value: 0.5
